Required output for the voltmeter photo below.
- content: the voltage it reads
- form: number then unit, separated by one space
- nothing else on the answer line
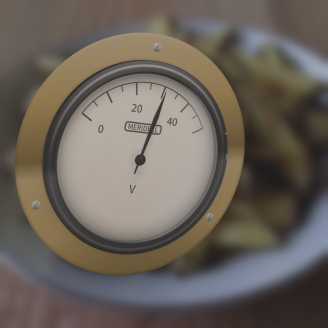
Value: 30 V
